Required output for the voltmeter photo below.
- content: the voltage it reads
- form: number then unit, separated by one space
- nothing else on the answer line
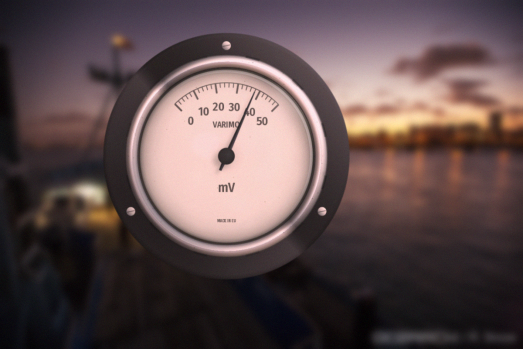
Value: 38 mV
